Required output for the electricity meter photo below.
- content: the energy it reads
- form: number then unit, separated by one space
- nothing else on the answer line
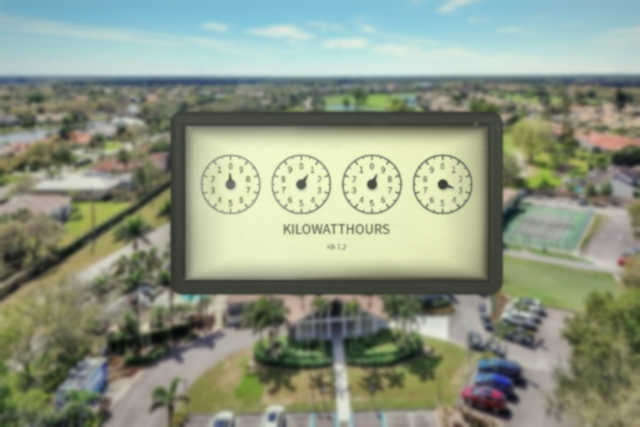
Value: 93 kWh
